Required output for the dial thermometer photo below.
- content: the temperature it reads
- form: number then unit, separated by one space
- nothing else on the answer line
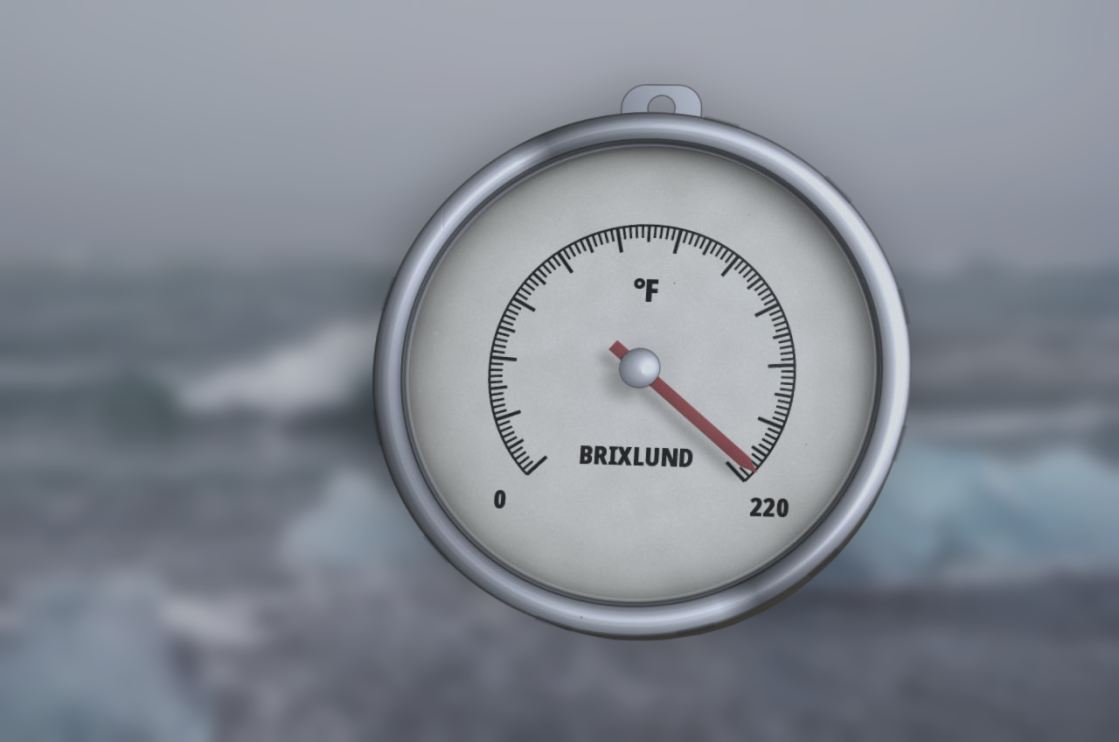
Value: 216 °F
